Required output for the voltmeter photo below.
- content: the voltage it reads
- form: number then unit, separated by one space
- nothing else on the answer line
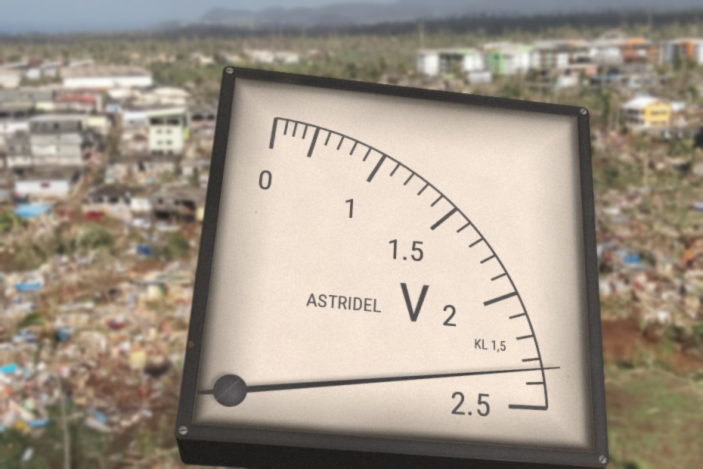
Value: 2.35 V
